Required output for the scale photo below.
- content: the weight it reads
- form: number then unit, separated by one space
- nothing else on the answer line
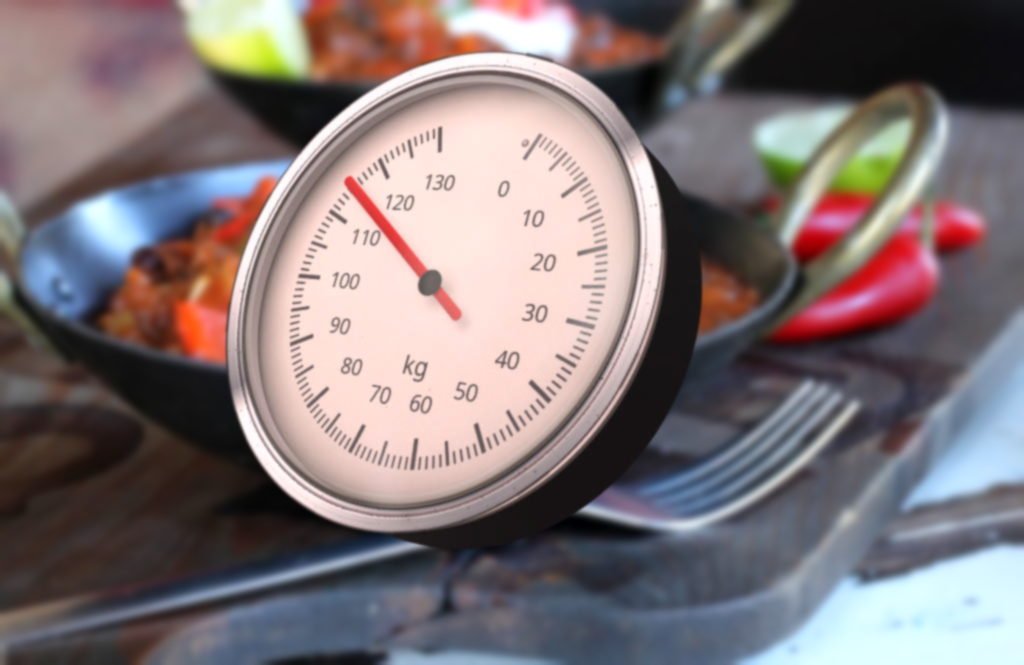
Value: 115 kg
